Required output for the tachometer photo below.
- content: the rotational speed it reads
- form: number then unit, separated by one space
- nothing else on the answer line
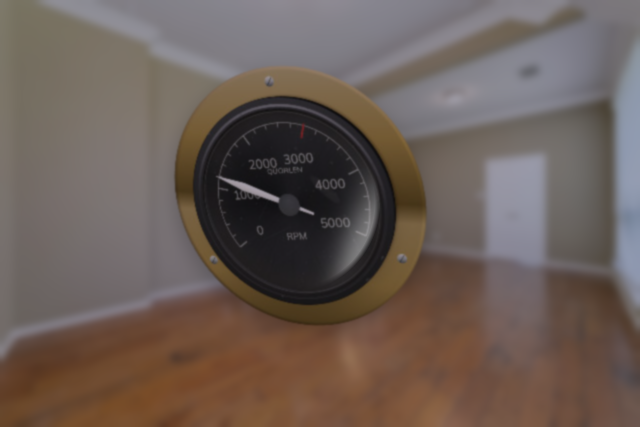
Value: 1200 rpm
